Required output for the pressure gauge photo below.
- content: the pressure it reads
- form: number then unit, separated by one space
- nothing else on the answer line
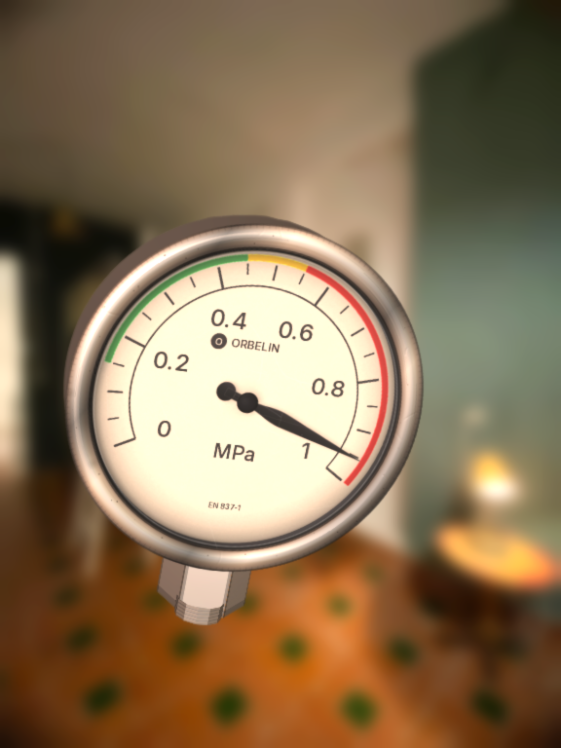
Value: 0.95 MPa
